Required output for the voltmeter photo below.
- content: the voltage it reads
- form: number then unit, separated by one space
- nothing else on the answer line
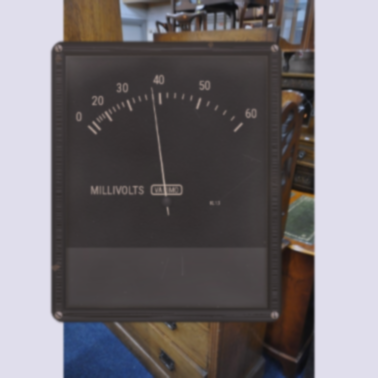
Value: 38 mV
